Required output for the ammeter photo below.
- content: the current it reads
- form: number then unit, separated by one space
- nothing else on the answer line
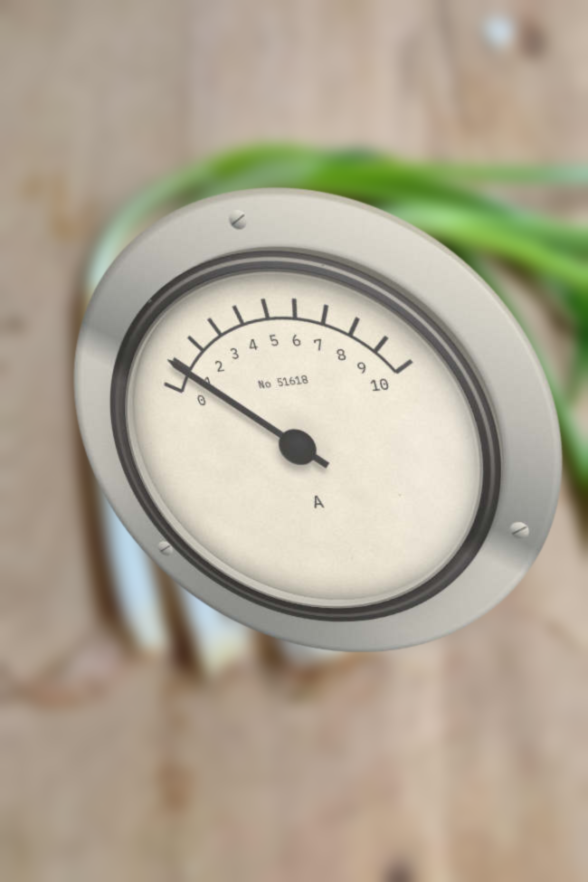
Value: 1 A
